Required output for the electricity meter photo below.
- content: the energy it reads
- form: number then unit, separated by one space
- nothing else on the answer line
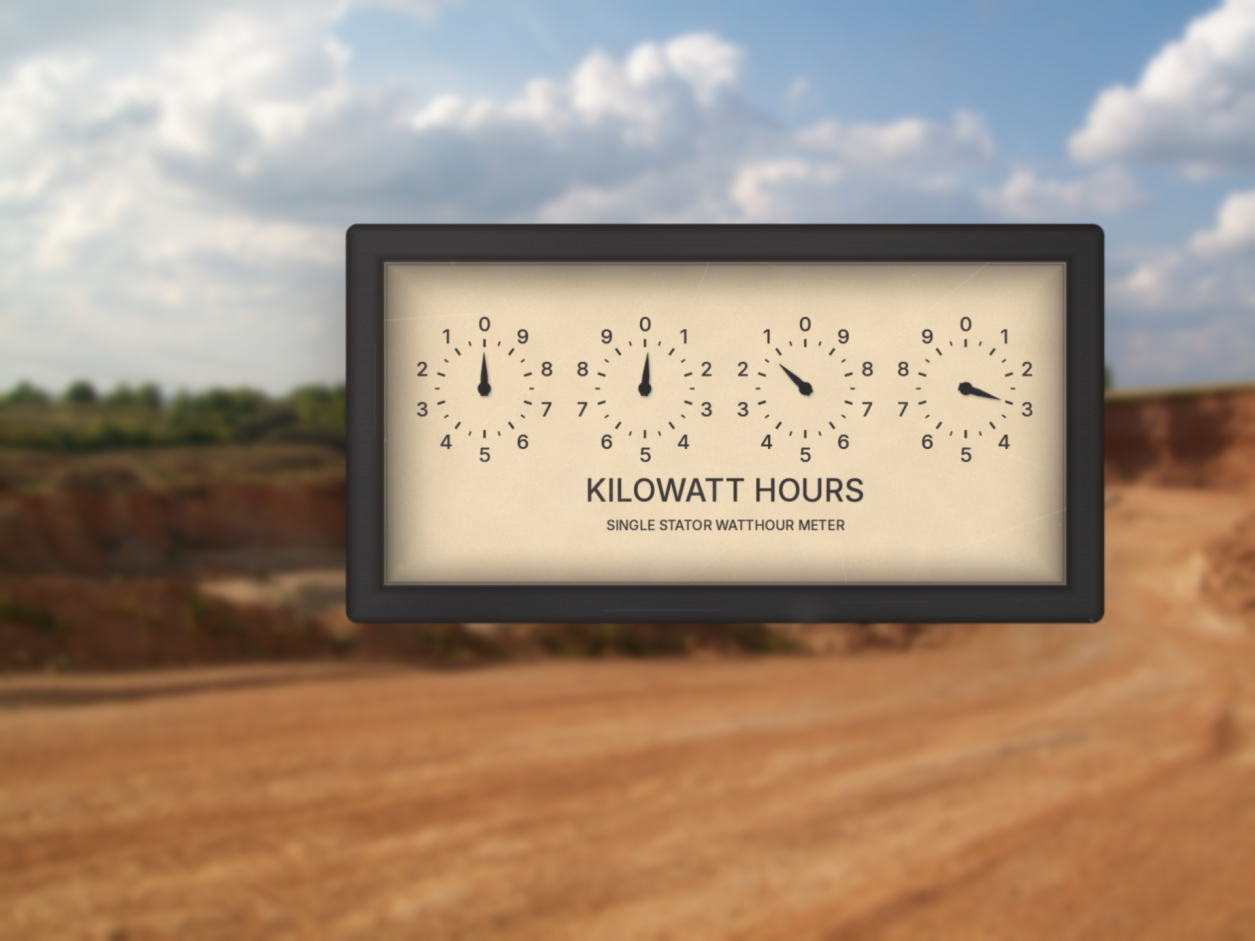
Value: 13 kWh
